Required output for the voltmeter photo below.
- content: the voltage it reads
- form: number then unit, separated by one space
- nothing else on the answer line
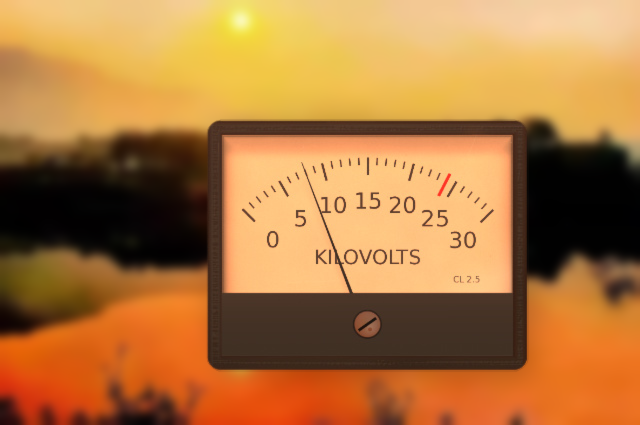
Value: 8 kV
